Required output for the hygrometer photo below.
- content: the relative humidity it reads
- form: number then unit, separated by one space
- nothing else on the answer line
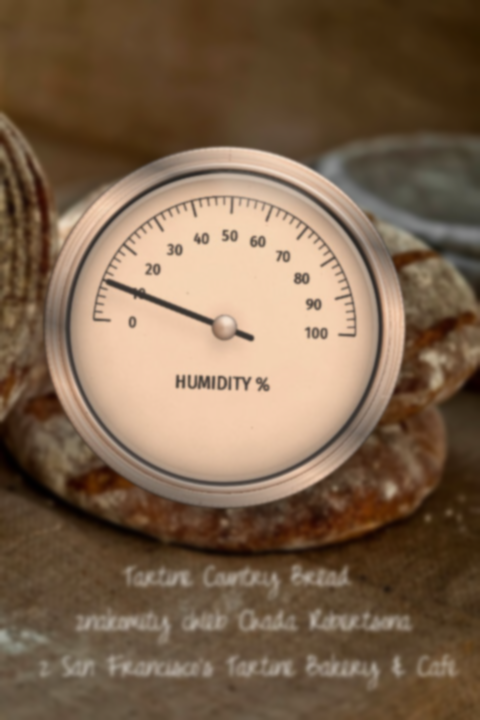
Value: 10 %
